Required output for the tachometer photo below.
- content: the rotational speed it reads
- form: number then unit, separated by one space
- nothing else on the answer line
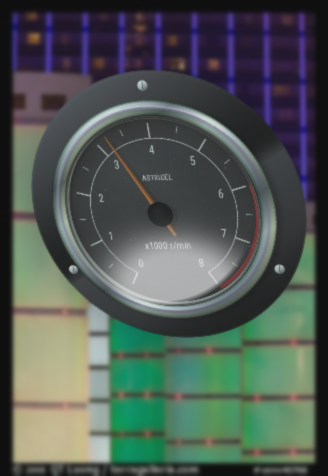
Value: 3250 rpm
